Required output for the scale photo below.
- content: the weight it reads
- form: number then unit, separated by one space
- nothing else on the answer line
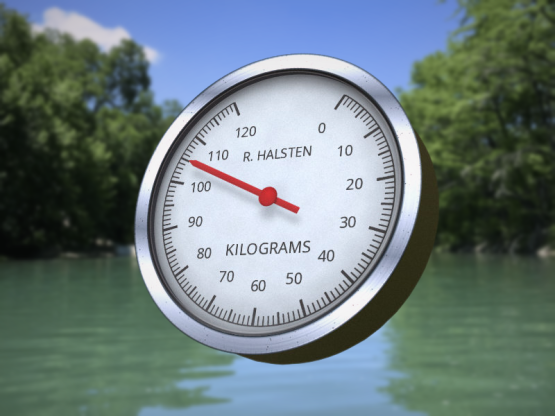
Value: 105 kg
